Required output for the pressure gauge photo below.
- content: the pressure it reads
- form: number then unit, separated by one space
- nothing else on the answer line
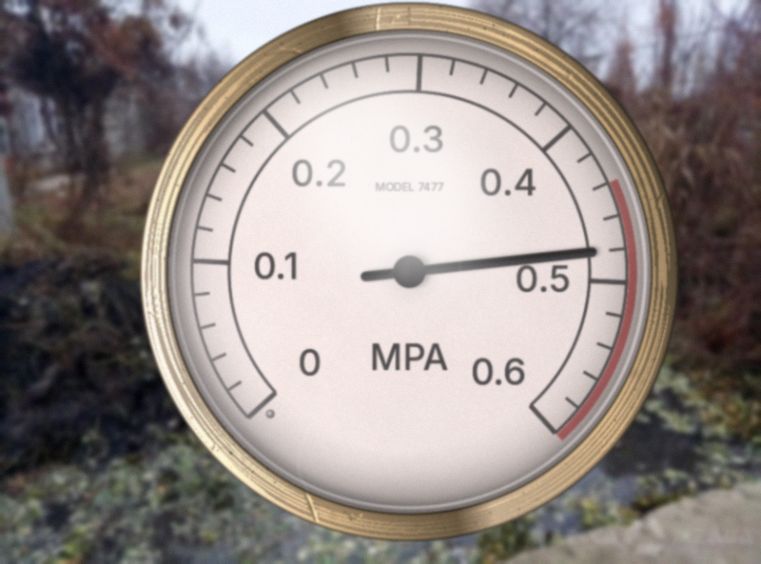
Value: 0.48 MPa
